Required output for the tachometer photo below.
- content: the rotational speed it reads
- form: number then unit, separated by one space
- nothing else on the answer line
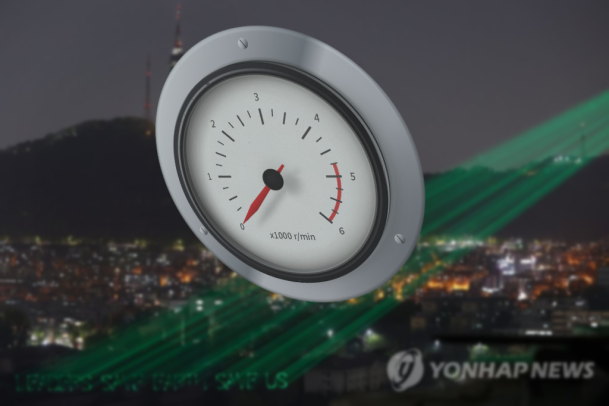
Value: 0 rpm
